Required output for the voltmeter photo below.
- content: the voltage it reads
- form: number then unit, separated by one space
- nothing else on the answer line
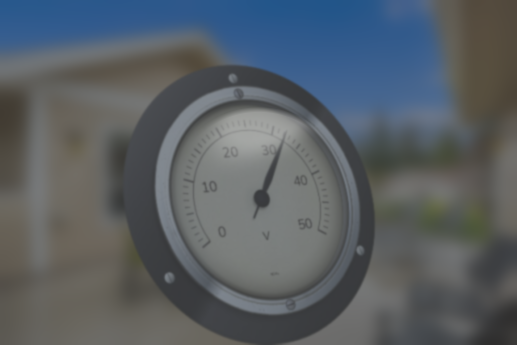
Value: 32 V
